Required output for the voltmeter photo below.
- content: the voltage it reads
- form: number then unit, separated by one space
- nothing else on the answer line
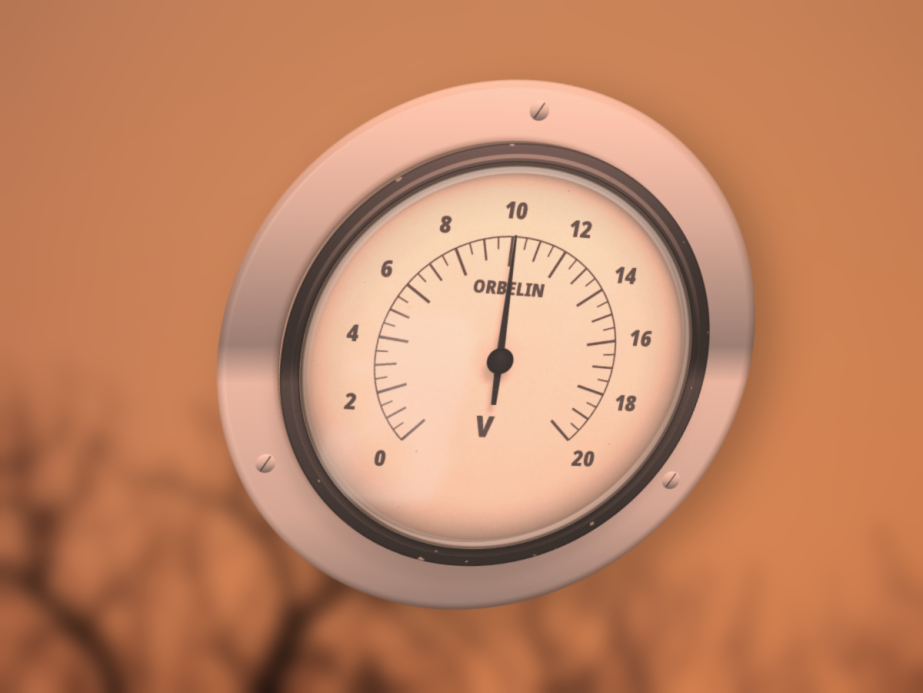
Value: 10 V
